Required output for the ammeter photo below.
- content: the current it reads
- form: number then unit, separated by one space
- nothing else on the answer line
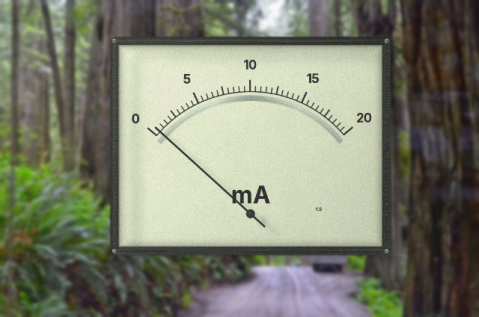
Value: 0.5 mA
